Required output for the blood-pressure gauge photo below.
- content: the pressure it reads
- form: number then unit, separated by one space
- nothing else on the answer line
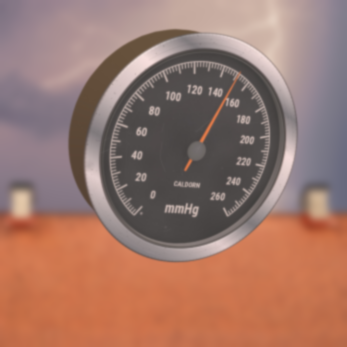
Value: 150 mmHg
